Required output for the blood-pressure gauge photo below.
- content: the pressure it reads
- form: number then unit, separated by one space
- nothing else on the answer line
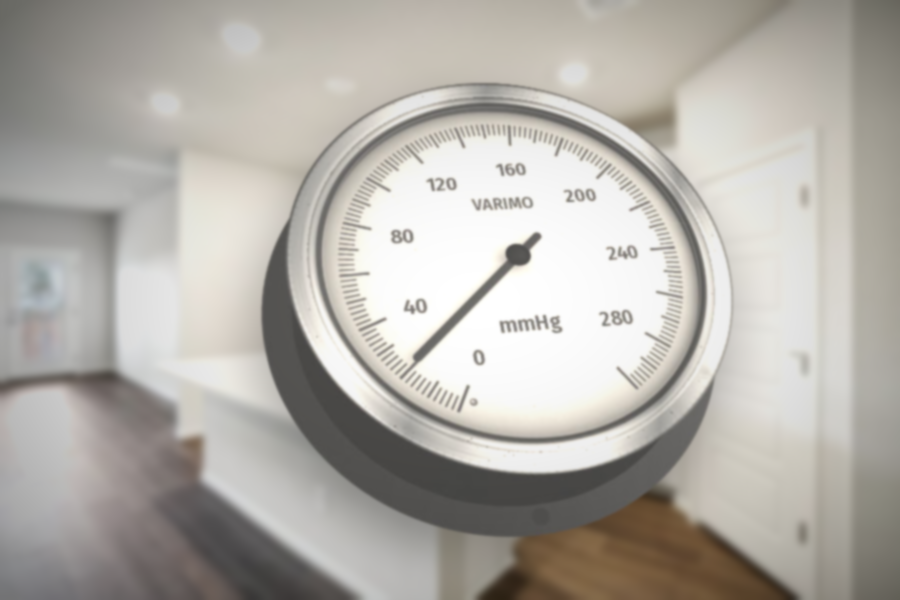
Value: 20 mmHg
